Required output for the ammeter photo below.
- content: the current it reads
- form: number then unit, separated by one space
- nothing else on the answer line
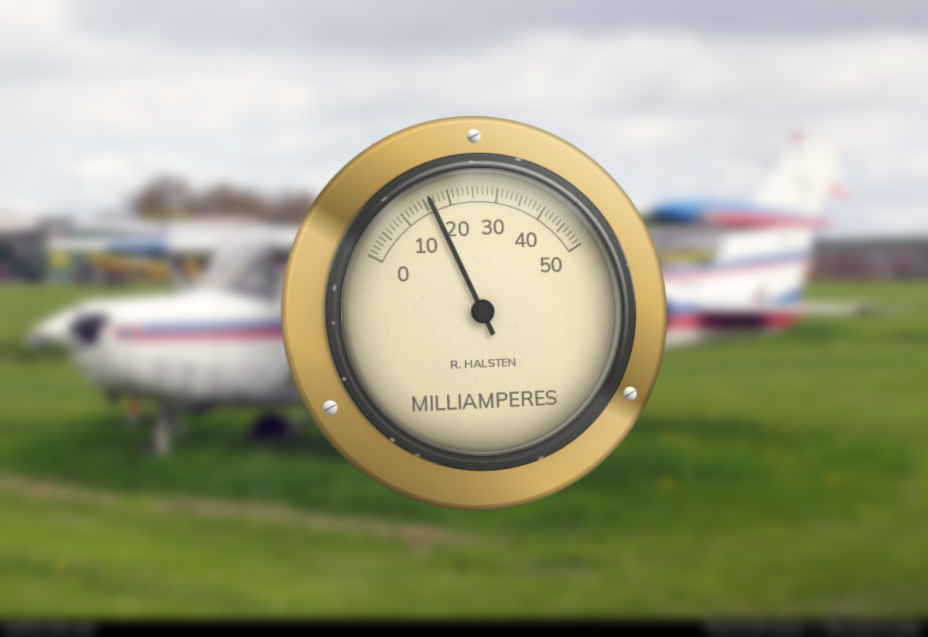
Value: 16 mA
